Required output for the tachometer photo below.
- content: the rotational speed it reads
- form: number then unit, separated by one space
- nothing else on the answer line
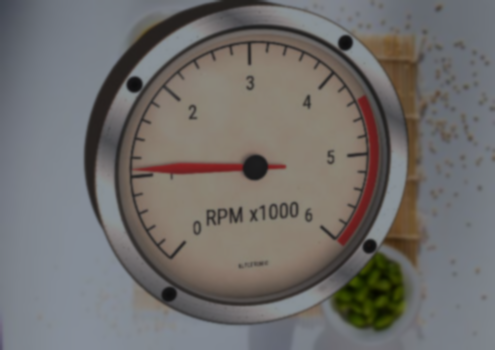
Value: 1100 rpm
